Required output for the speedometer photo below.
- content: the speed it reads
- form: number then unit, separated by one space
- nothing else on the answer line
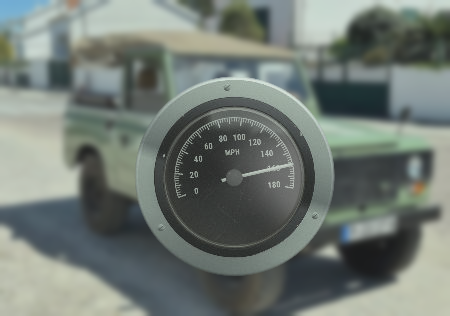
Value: 160 mph
